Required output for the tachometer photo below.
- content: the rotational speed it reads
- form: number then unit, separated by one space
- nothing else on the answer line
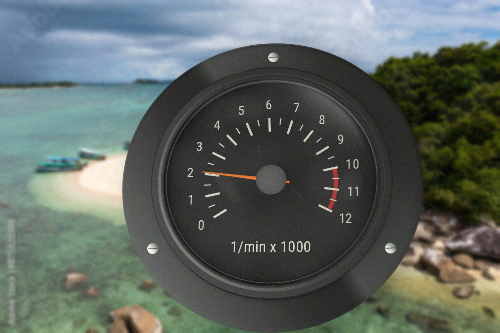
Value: 2000 rpm
